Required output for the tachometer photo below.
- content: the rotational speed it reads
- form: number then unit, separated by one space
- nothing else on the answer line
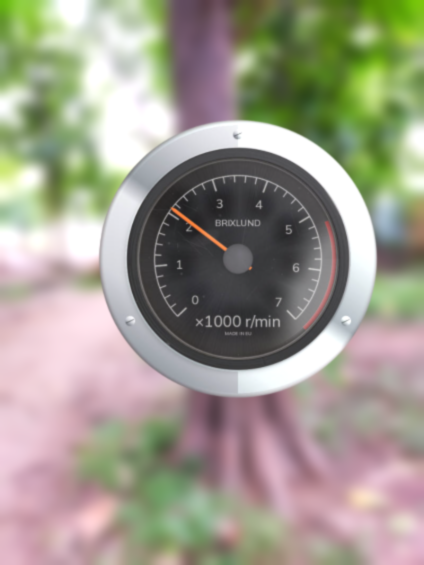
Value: 2100 rpm
